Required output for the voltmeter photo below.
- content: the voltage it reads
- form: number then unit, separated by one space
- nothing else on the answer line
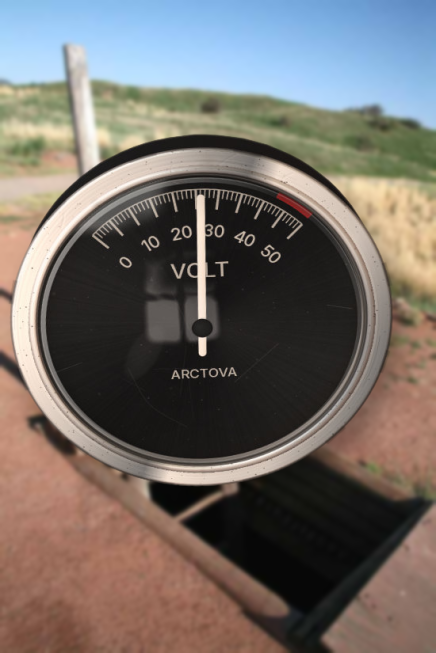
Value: 26 V
